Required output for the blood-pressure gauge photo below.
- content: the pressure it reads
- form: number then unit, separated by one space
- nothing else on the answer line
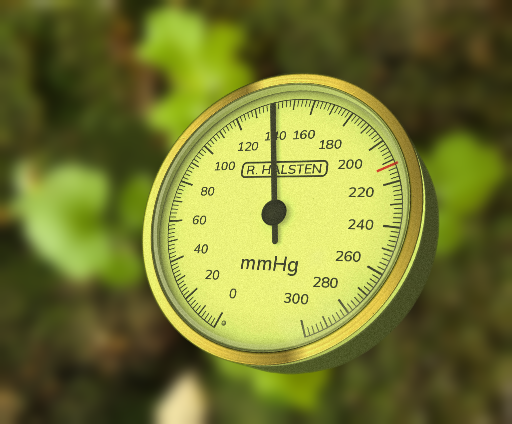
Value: 140 mmHg
